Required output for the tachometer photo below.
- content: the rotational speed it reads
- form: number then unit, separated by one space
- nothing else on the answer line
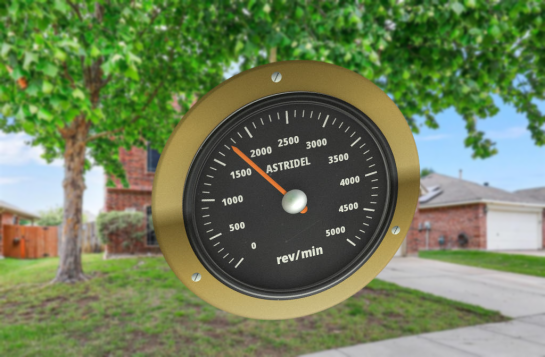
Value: 1750 rpm
